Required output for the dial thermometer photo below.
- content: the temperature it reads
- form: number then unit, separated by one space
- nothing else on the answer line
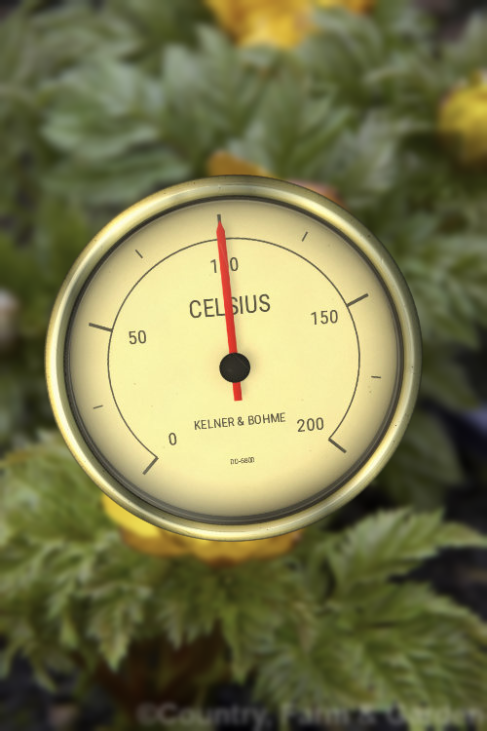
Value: 100 °C
